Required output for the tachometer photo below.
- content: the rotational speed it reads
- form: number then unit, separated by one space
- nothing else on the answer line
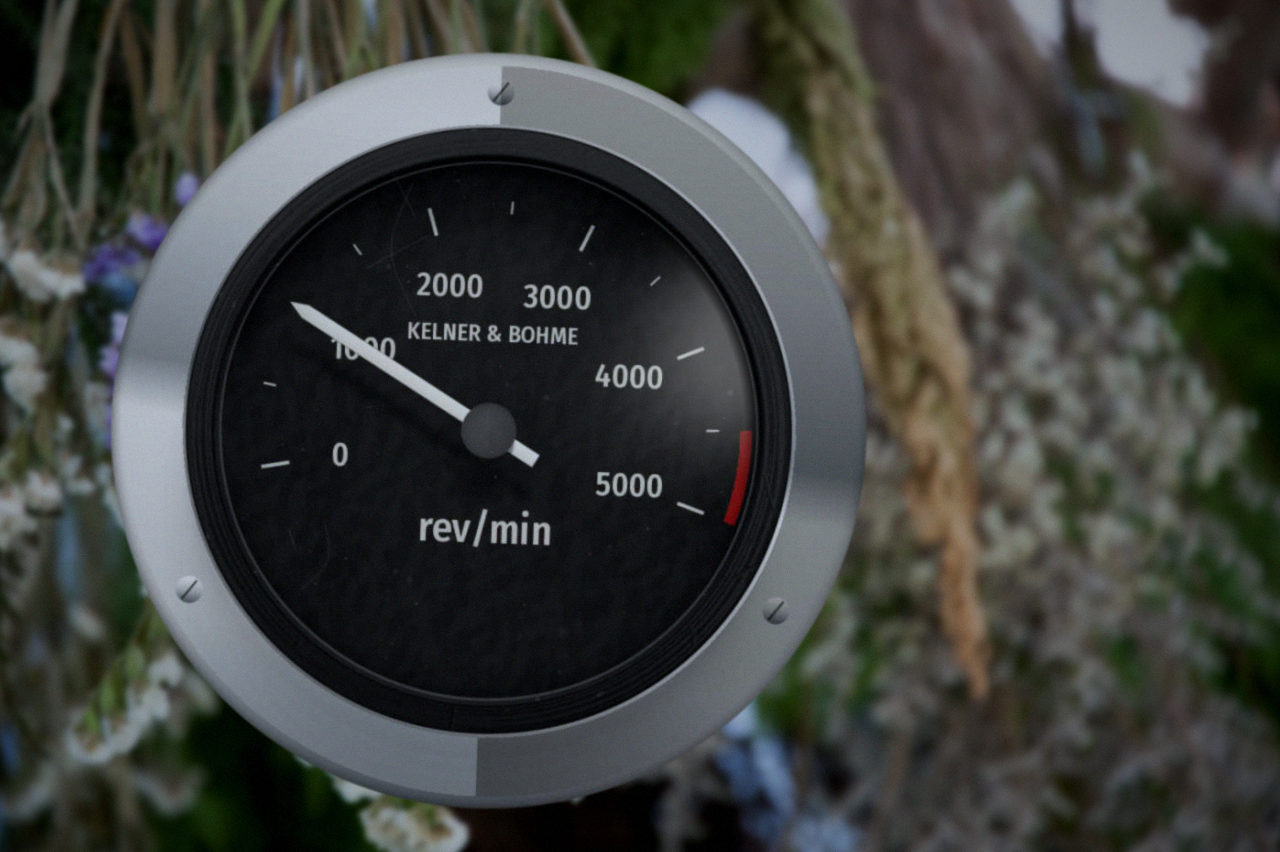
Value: 1000 rpm
